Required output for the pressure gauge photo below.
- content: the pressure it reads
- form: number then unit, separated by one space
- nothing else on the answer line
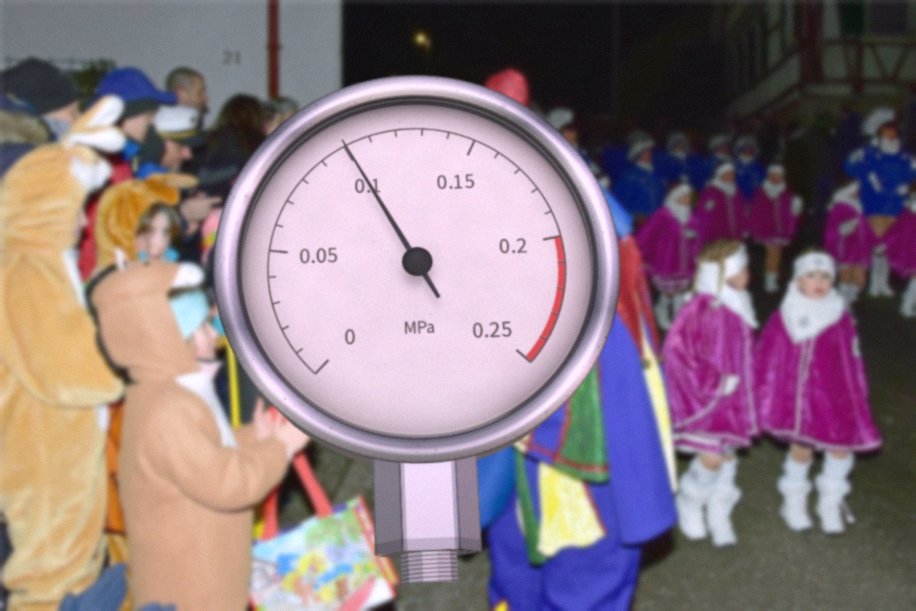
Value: 0.1 MPa
